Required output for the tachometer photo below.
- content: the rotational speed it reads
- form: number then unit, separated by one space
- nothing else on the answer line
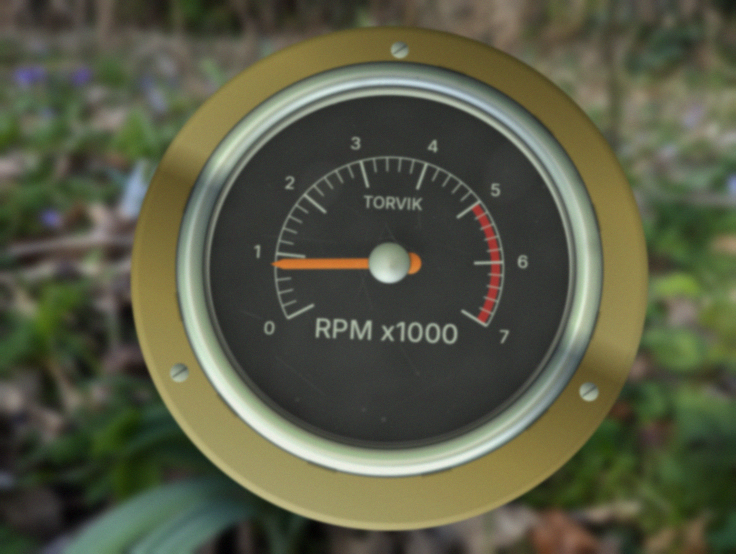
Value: 800 rpm
